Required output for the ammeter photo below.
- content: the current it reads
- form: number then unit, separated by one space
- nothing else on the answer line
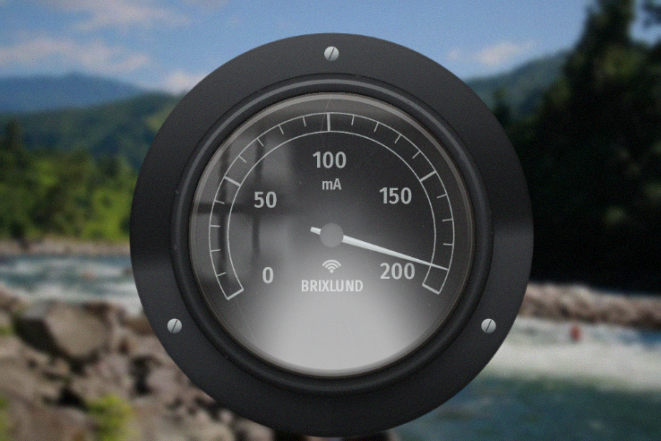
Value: 190 mA
